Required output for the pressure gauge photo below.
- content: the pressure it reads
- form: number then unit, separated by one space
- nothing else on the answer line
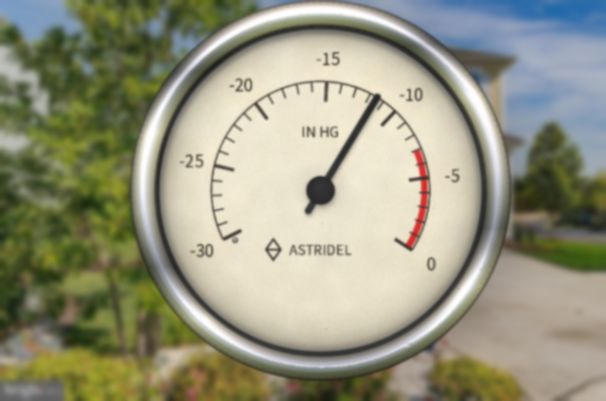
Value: -11.5 inHg
